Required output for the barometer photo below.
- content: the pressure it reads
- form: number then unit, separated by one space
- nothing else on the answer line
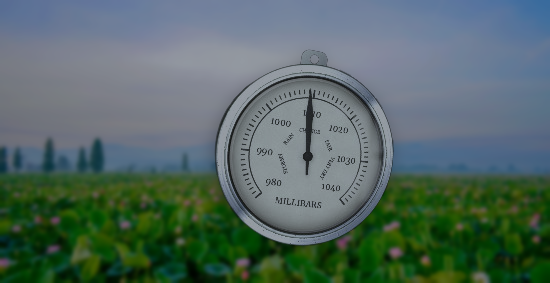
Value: 1009 mbar
